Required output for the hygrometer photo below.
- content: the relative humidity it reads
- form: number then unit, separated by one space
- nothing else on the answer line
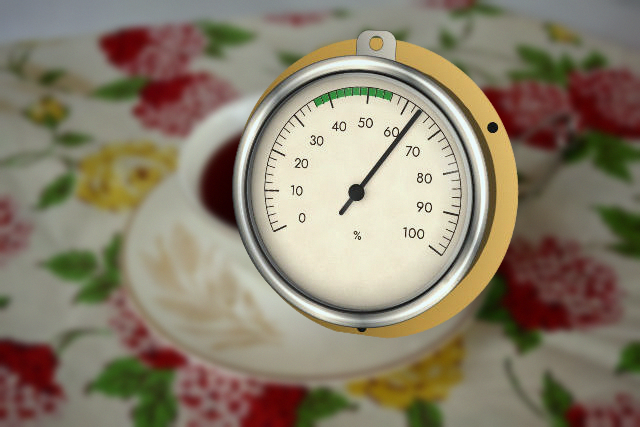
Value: 64 %
